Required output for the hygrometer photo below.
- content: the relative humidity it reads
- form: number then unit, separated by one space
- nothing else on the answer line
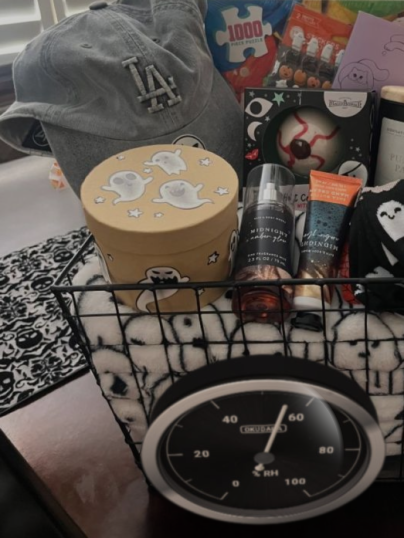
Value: 55 %
